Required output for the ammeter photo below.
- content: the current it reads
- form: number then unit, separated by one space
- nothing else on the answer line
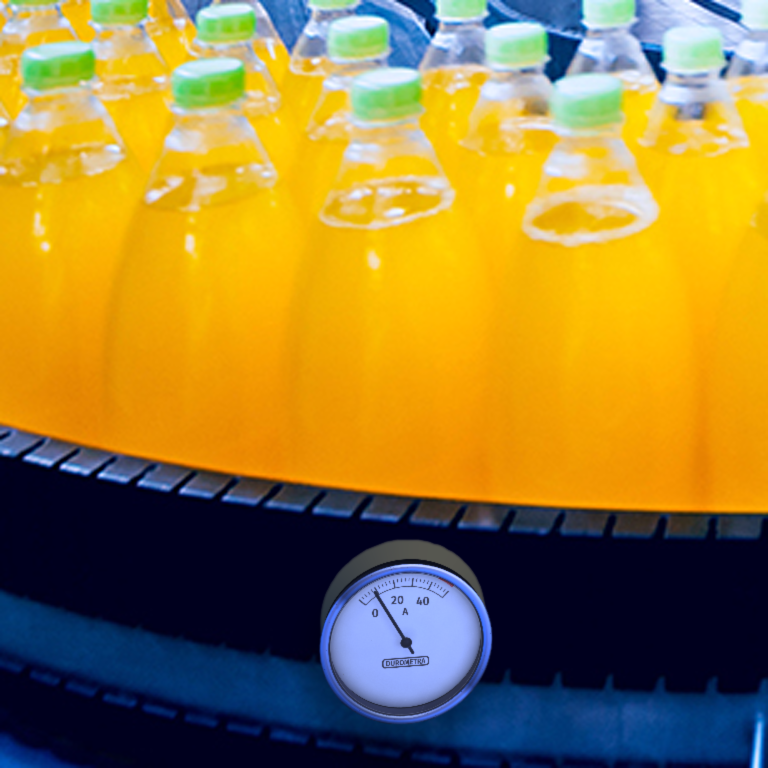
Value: 10 A
